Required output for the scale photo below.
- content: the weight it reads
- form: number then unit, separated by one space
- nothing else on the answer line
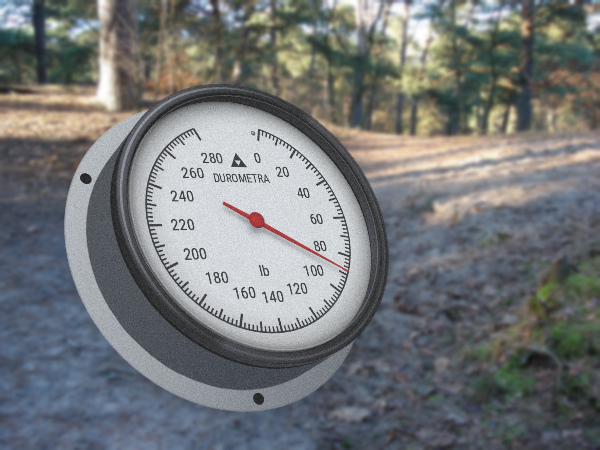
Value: 90 lb
